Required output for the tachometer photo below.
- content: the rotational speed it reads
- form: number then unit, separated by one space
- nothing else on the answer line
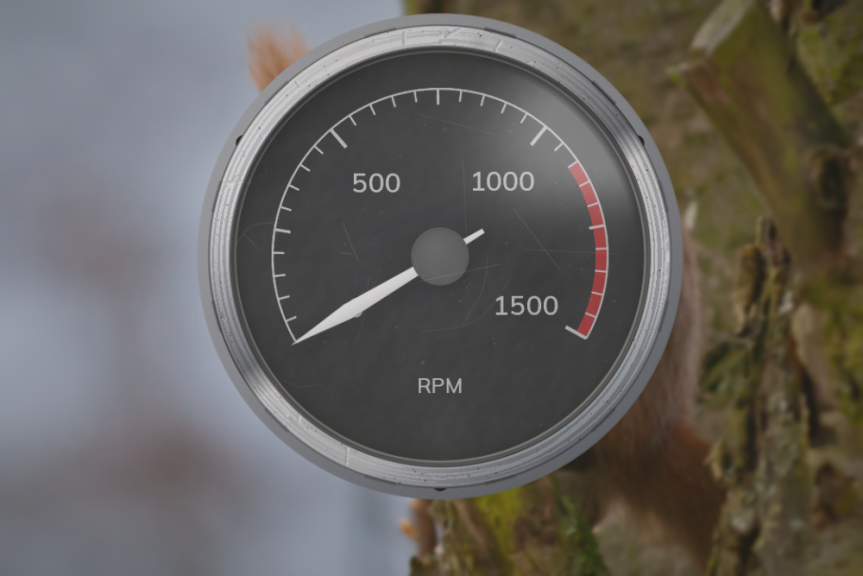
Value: 0 rpm
